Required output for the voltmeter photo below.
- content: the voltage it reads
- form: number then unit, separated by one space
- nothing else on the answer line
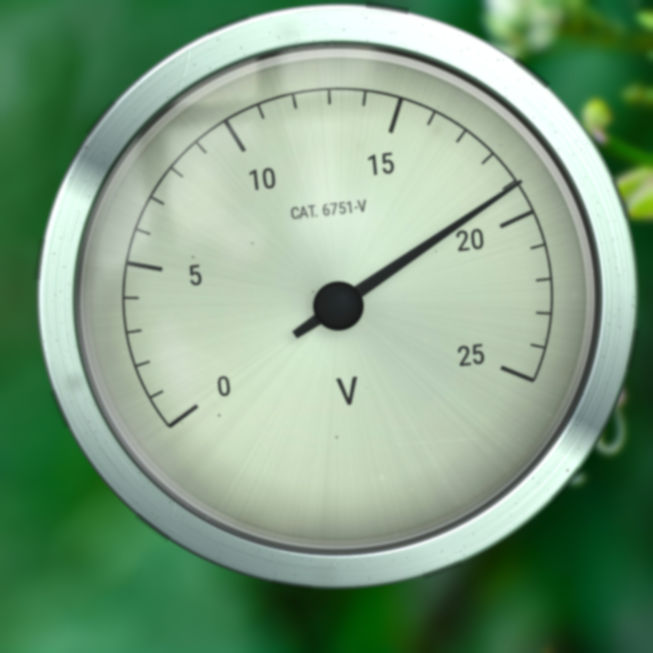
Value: 19 V
